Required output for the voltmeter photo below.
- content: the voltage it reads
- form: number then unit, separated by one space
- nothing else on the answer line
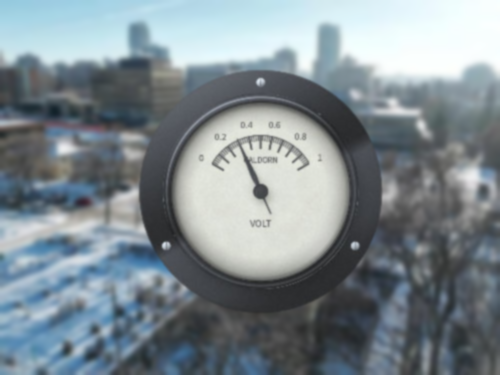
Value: 0.3 V
